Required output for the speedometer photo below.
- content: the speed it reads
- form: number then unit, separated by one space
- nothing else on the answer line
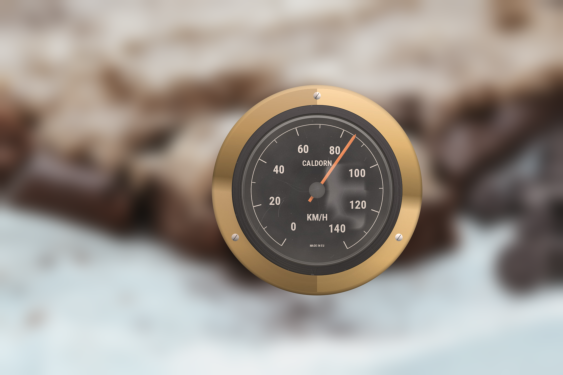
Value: 85 km/h
